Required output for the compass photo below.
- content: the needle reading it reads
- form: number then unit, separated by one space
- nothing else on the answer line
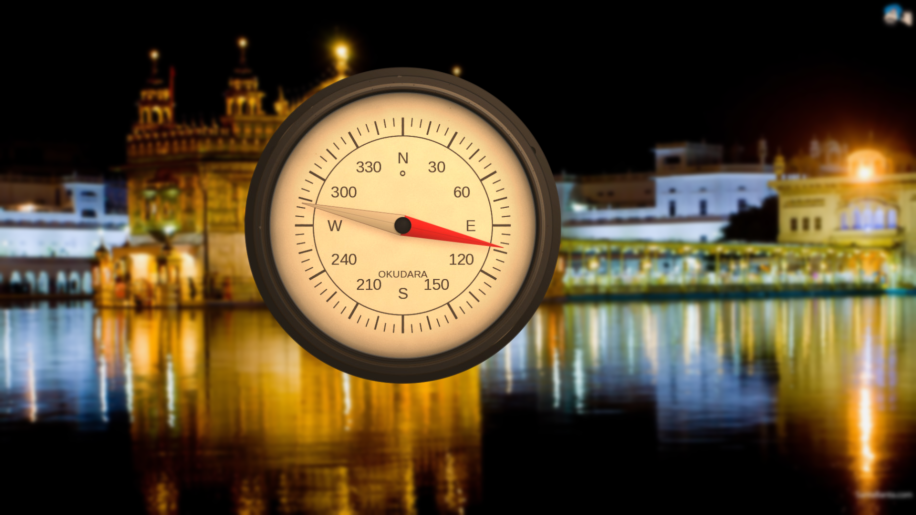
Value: 102.5 °
